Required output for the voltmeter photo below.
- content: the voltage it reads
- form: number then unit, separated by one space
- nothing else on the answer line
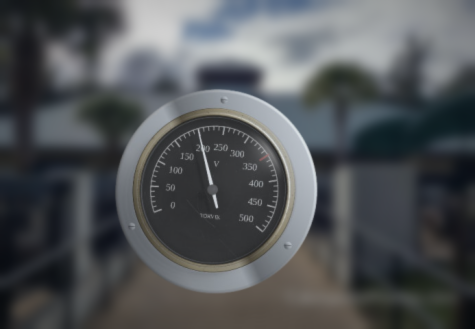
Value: 200 V
